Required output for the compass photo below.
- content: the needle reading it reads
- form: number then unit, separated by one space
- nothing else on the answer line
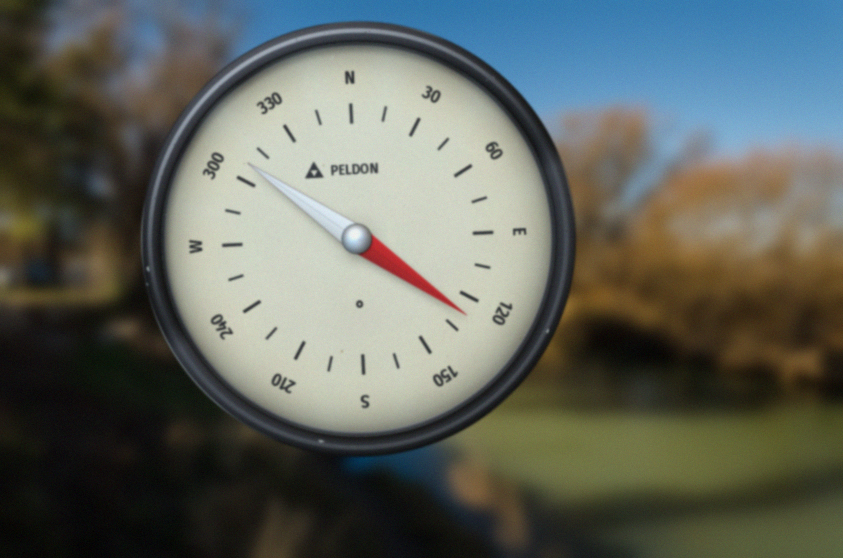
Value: 127.5 °
